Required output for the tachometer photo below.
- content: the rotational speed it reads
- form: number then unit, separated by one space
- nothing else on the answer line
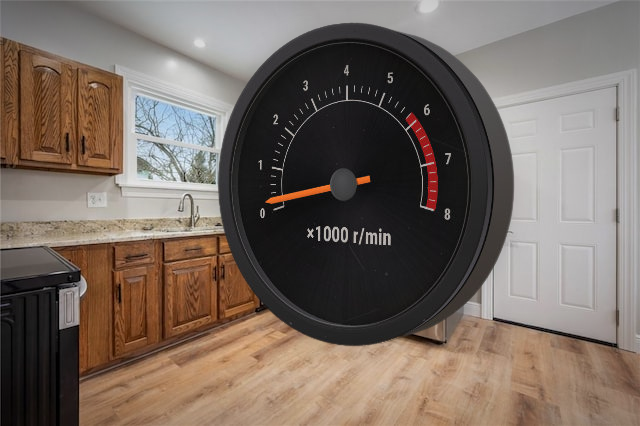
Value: 200 rpm
